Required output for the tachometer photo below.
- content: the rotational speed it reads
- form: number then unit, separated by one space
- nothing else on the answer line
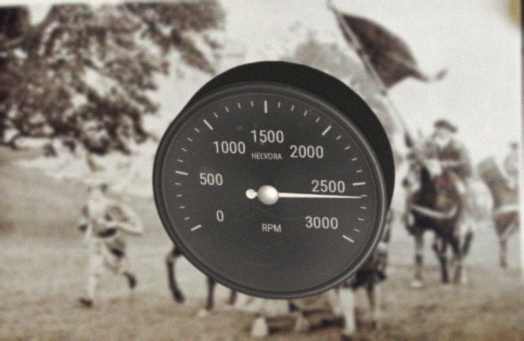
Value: 2600 rpm
